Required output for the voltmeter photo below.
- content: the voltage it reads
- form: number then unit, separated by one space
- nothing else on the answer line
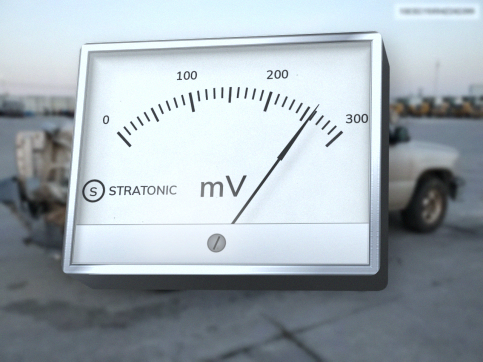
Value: 260 mV
